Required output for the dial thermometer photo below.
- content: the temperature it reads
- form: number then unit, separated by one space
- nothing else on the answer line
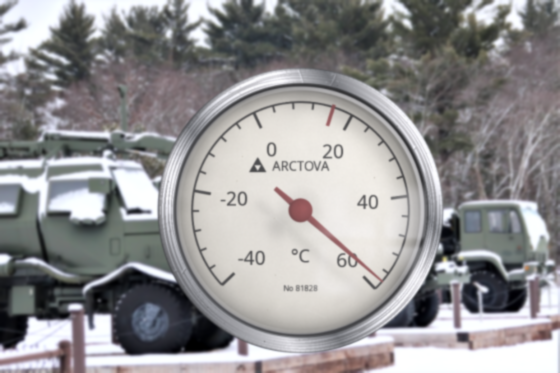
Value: 58 °C
